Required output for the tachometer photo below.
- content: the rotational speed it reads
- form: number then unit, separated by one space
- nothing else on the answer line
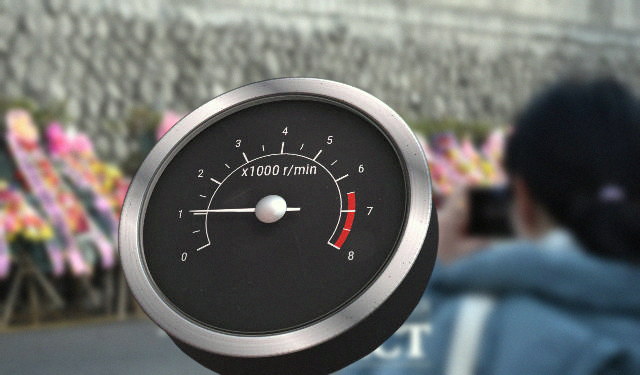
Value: 1000 rpm
